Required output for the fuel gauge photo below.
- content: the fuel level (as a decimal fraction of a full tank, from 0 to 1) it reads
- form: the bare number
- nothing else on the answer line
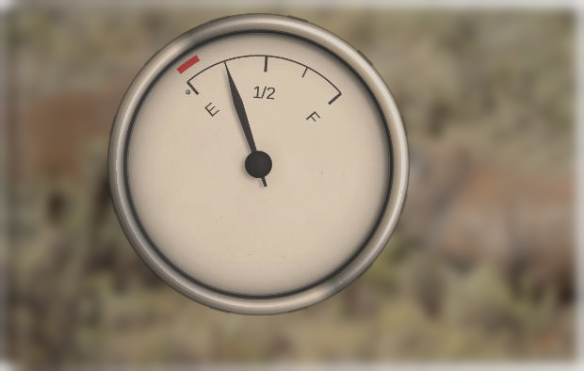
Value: 0.25
